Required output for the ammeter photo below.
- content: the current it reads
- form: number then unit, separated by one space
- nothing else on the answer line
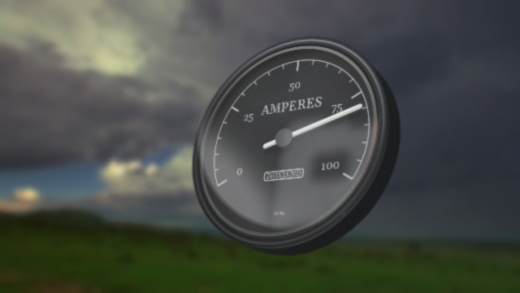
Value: 80 A
